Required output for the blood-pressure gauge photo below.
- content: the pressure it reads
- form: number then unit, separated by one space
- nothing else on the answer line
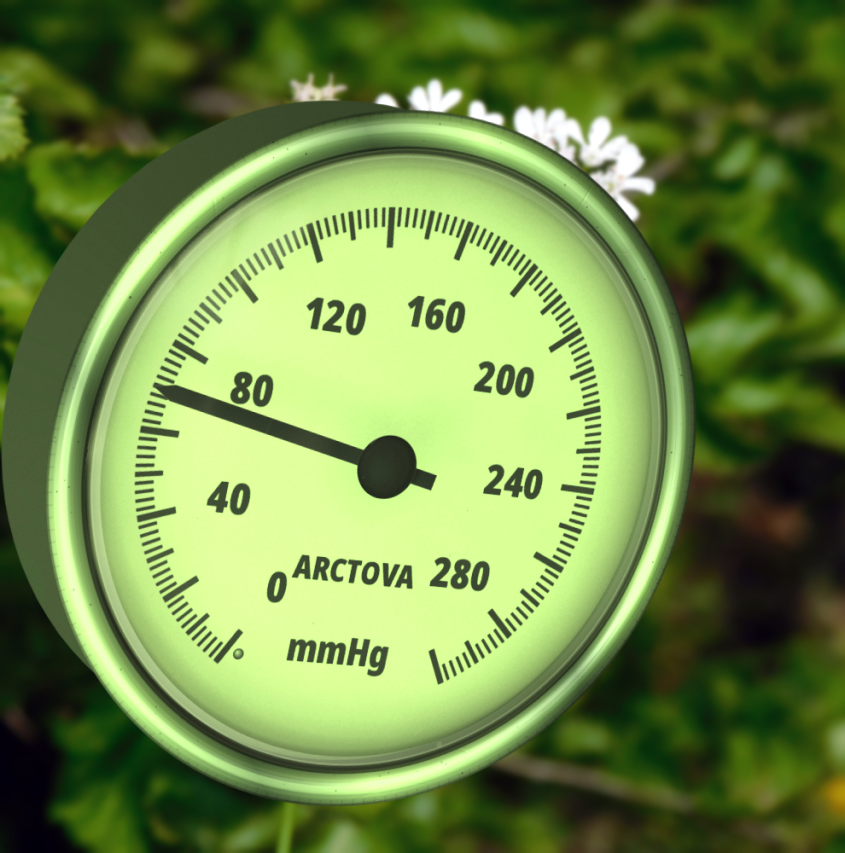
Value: 70 mmHg
